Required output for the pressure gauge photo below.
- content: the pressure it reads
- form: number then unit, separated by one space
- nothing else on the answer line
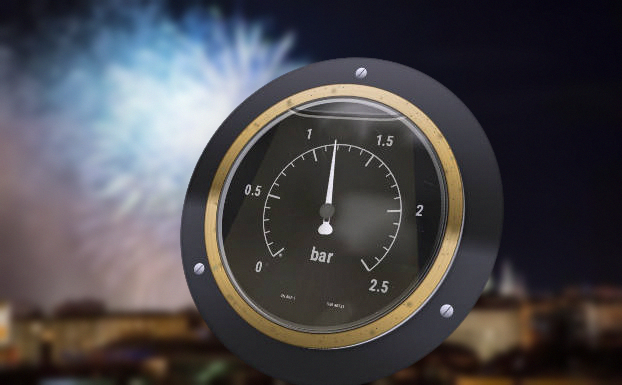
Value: 1.2 bar
